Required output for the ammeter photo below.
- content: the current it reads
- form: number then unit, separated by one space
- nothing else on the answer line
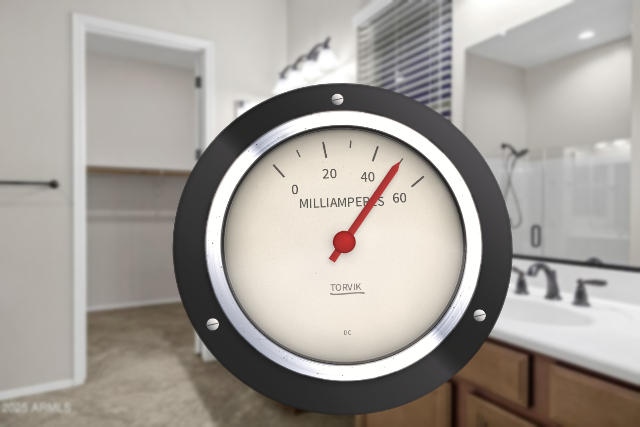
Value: 50 mA
